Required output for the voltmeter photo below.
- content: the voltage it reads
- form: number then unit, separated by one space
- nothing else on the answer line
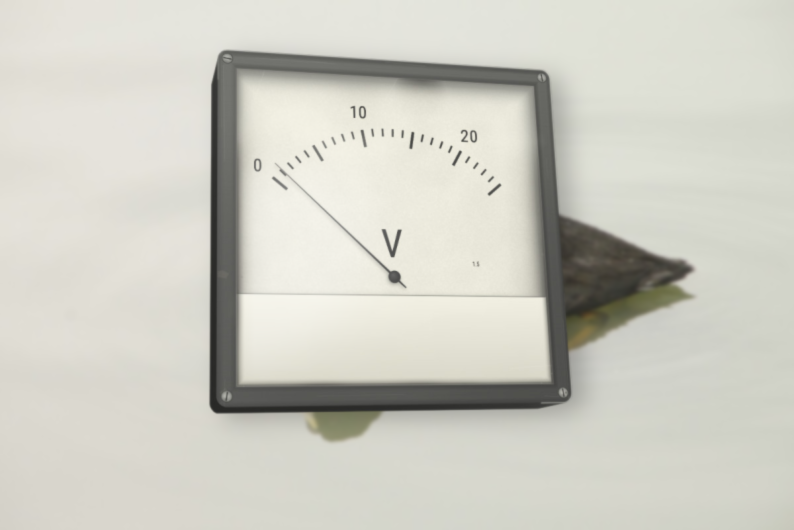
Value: 1 V
